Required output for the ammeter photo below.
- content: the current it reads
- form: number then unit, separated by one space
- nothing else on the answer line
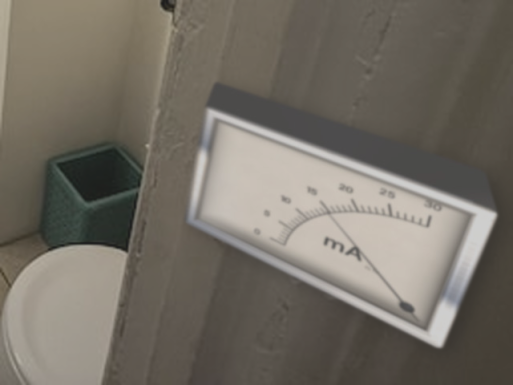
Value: 15 mA
